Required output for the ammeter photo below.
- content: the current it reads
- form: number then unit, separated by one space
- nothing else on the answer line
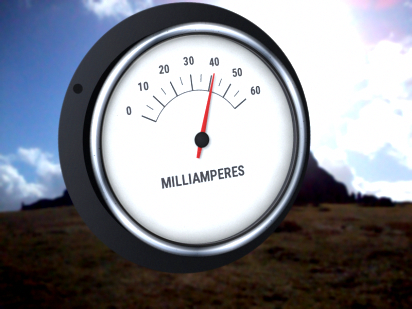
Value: 40 mA
